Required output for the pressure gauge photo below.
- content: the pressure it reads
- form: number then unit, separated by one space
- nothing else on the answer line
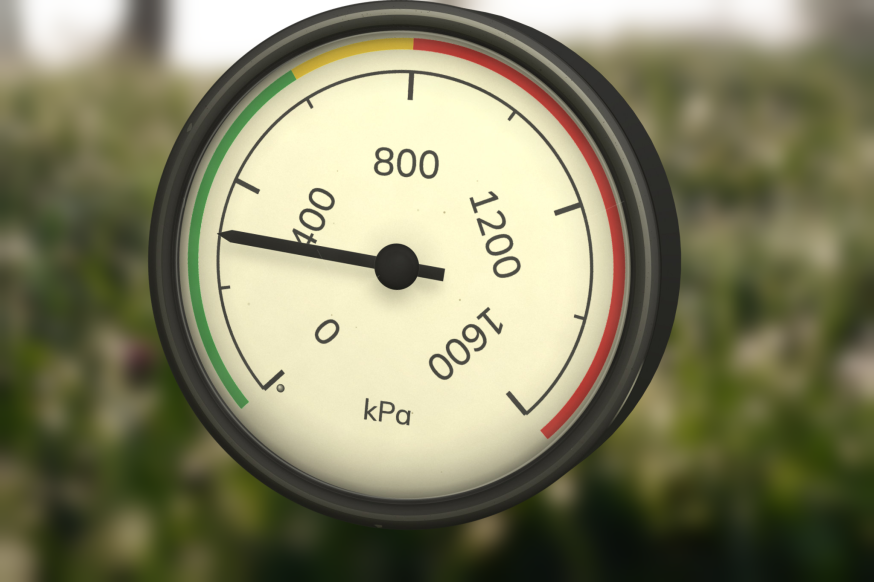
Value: 300 kPa
